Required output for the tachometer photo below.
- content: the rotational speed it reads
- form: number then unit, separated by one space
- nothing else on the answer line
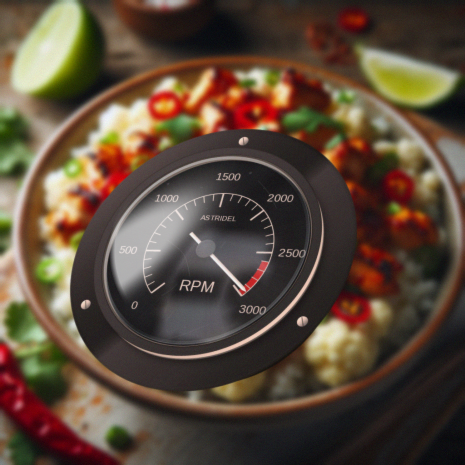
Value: 2950 rpm
